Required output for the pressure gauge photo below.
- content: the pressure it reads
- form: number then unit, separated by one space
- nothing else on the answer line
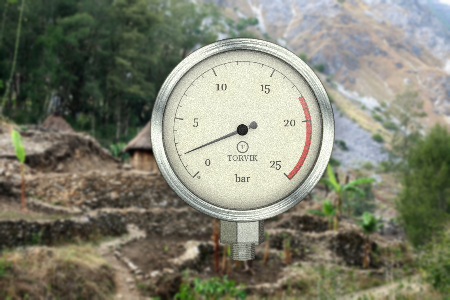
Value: 2 bar
